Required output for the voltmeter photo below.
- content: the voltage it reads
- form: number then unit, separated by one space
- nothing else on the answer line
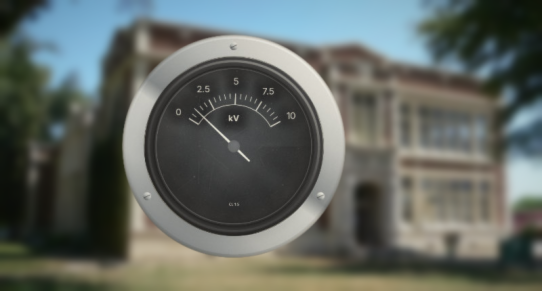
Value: 1 kV
